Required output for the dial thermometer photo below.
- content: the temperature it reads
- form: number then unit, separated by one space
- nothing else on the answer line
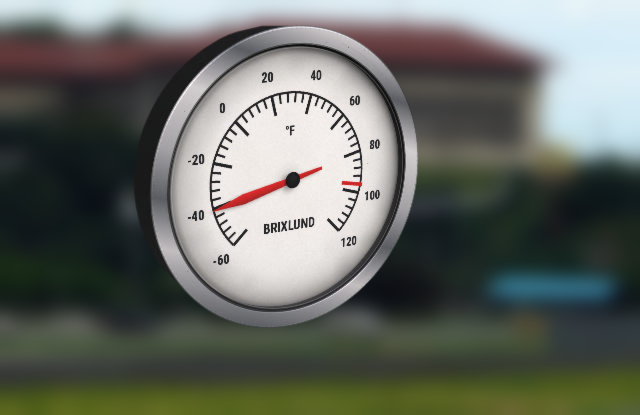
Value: -40 °F
